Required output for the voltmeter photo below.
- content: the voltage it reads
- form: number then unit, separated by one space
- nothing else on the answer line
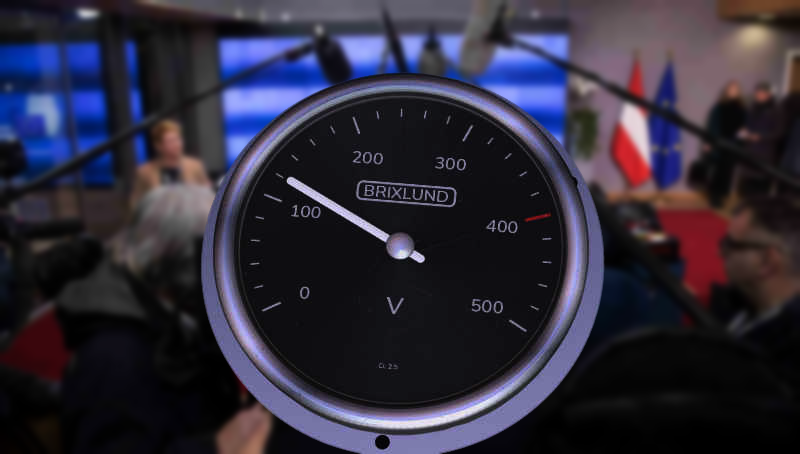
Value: 120 V
